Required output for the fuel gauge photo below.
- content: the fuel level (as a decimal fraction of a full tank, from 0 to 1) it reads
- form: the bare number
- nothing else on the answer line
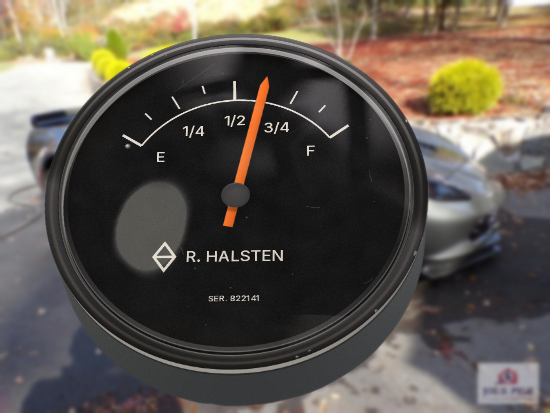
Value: 0.625
